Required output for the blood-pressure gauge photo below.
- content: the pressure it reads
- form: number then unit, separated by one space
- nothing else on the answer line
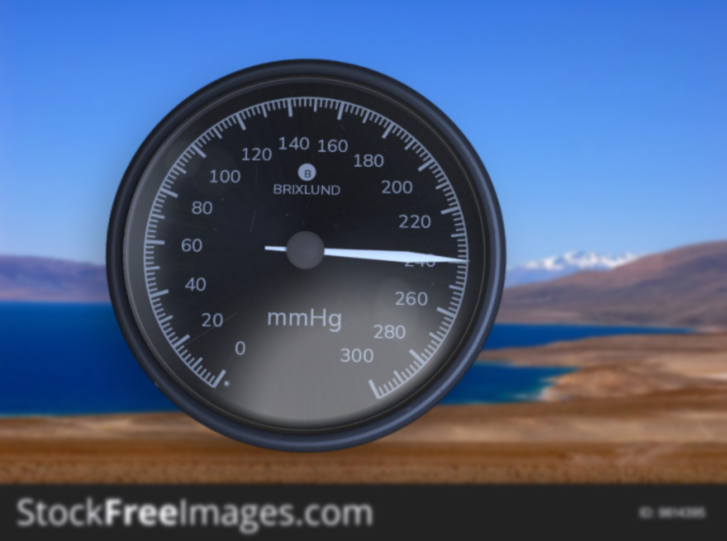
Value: 240 mmHg
